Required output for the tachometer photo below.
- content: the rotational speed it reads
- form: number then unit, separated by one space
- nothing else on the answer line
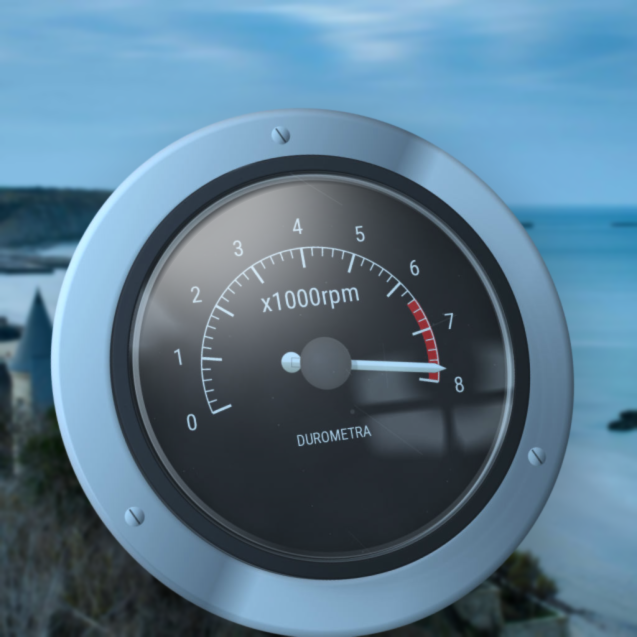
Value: 7800 rpm
